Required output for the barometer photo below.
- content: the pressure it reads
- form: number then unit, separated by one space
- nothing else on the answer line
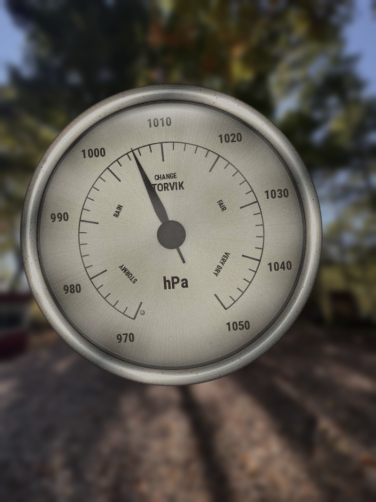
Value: 1005 hPa
